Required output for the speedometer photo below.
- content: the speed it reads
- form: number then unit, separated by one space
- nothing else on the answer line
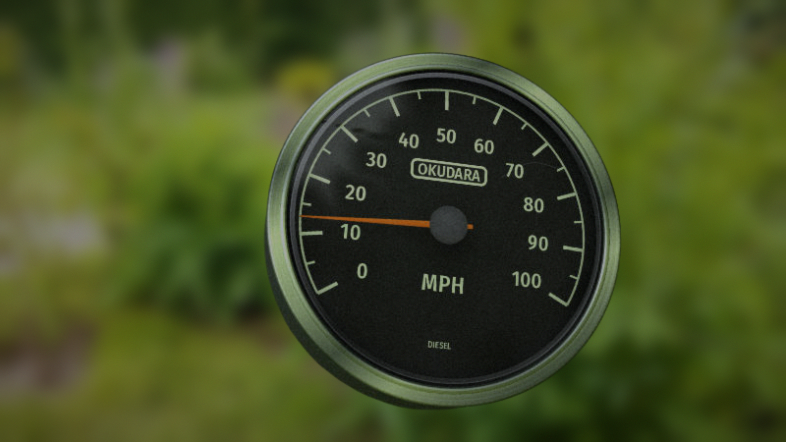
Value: 12.5 mph
